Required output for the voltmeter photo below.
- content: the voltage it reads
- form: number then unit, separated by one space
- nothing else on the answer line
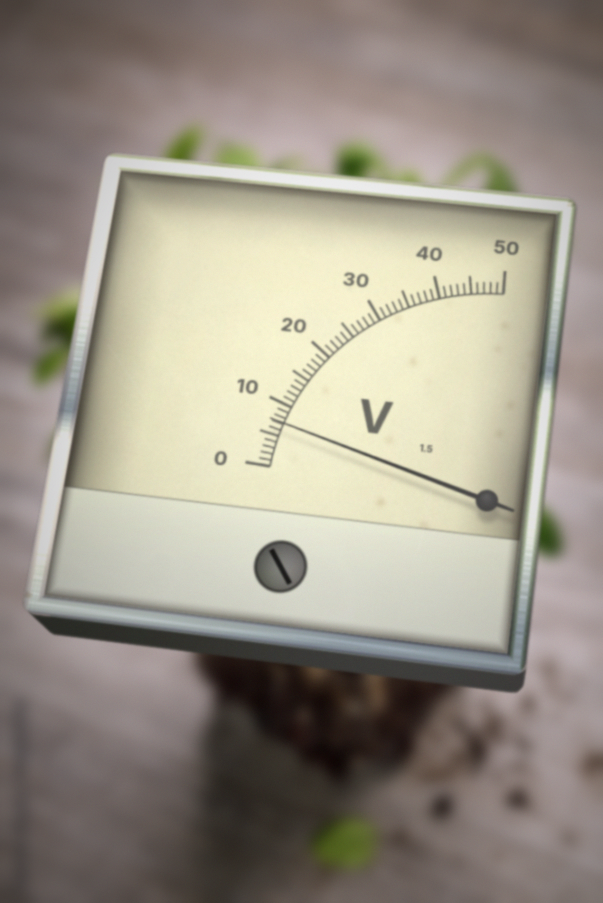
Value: 7 V
